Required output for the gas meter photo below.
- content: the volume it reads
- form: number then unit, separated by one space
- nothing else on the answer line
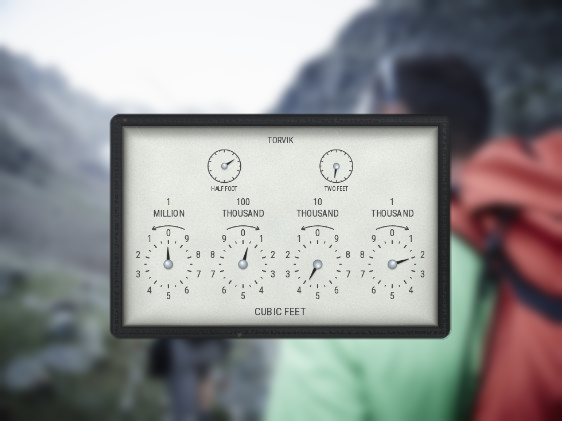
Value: 4200 ft³
